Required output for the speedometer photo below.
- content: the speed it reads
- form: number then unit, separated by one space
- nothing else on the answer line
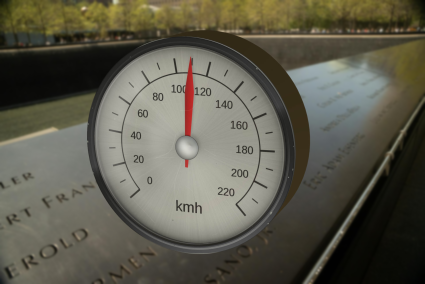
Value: 110 km/h
